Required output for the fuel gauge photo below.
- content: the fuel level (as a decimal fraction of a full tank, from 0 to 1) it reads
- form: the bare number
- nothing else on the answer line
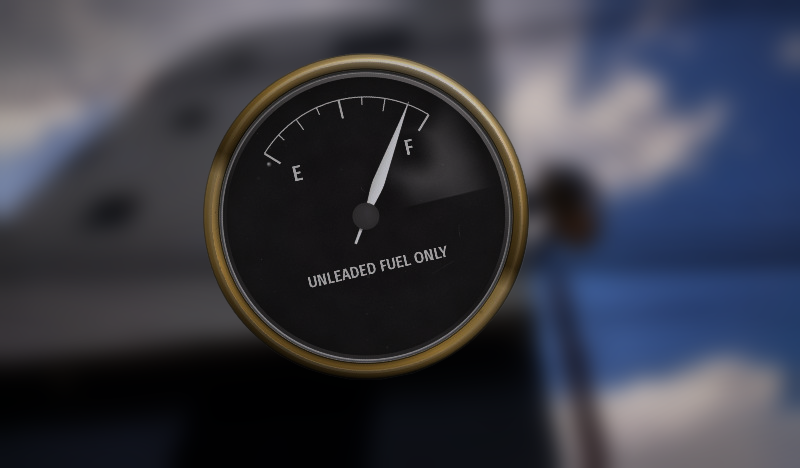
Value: 0.875
